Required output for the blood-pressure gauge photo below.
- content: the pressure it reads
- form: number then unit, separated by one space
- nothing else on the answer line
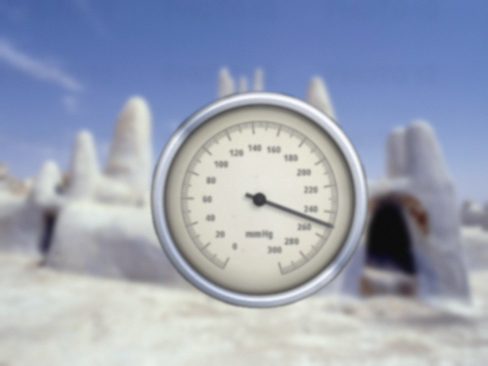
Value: 250 mmHg
